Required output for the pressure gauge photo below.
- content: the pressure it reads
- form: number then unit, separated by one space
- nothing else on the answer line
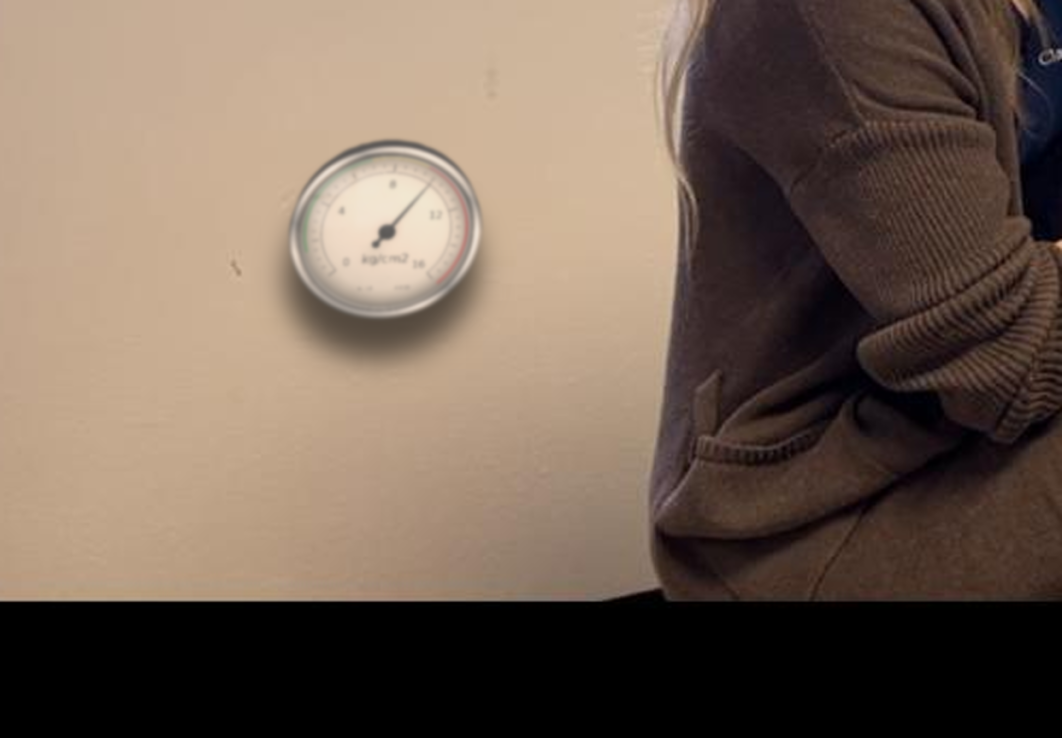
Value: 10 kg/cm²
